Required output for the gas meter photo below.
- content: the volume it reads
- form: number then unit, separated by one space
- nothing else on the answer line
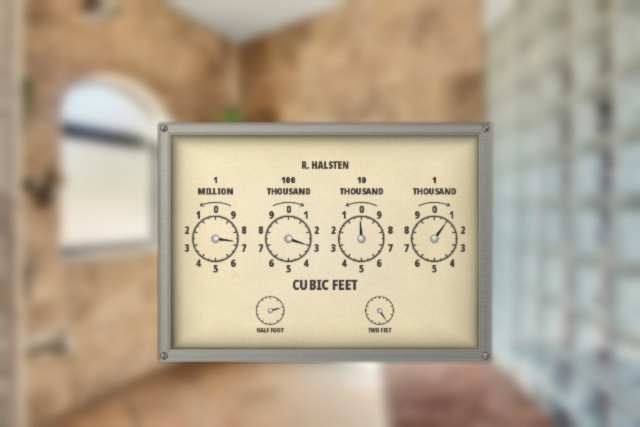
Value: 730100 ft³
